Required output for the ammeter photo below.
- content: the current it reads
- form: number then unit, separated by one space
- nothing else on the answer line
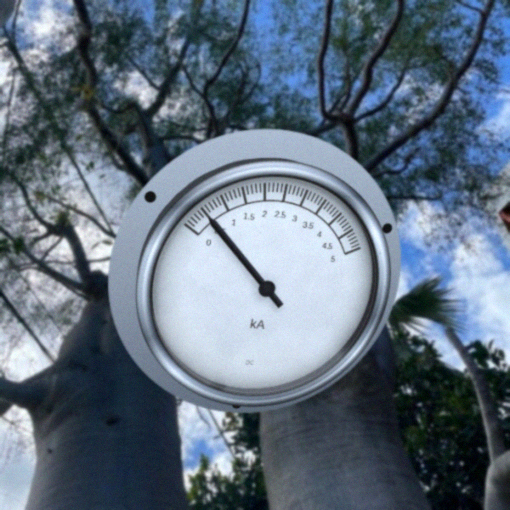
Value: 0.5 kA
